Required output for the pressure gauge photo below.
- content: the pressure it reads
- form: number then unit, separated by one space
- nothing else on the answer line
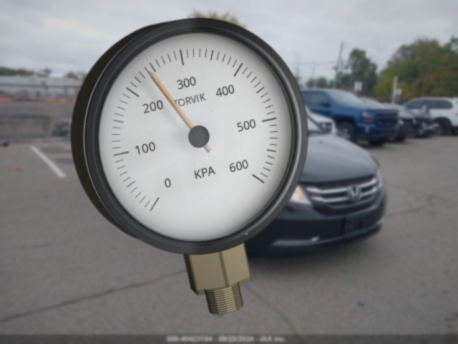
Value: 240 kPa
